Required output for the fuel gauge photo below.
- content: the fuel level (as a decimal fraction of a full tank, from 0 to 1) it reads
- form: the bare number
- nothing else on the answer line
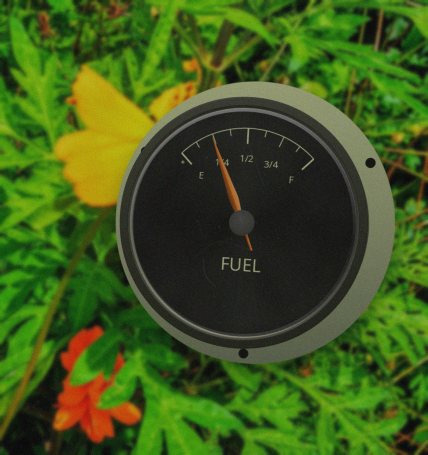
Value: 0.25
